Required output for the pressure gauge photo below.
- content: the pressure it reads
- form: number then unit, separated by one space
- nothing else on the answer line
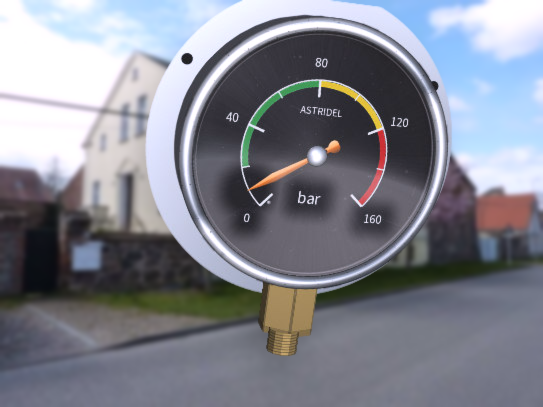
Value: 10 bar
